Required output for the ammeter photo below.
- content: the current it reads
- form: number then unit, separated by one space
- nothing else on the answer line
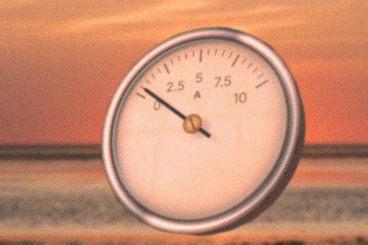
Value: 0.5 A
